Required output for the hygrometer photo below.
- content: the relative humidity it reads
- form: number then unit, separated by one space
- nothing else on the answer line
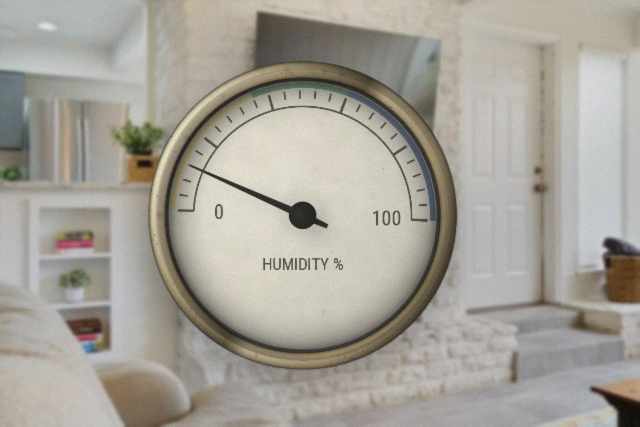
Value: 12 %
